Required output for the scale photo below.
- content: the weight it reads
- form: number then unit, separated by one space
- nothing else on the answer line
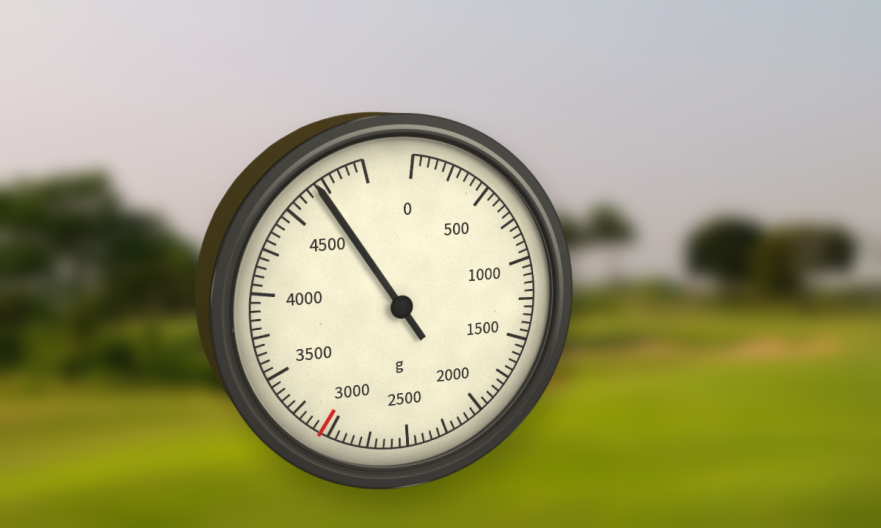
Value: 4700 g
